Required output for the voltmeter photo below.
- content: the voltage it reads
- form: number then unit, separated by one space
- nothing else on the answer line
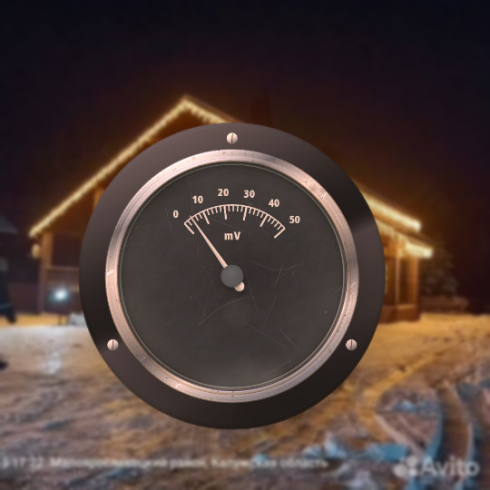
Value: 4 mV
